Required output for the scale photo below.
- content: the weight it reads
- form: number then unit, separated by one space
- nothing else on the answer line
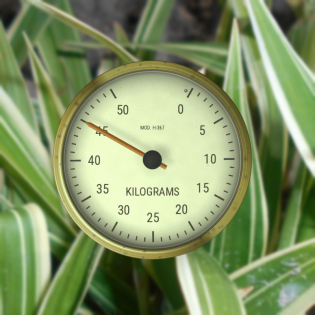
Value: 45 kg
